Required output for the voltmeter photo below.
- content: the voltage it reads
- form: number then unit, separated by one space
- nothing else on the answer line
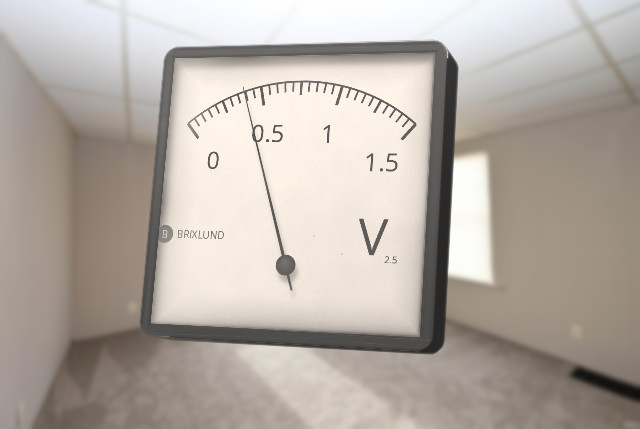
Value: 0.4 V
